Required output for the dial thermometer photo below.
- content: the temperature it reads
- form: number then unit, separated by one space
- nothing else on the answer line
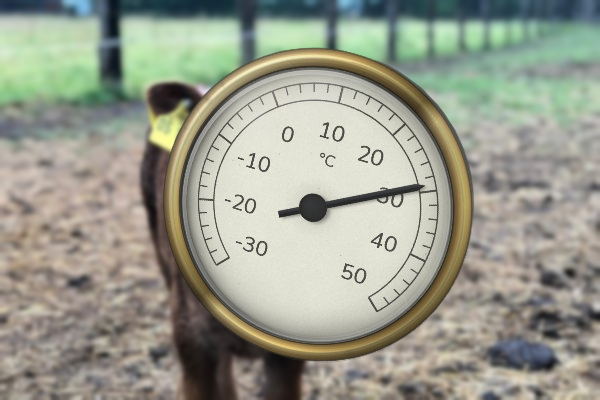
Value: 29 °C
